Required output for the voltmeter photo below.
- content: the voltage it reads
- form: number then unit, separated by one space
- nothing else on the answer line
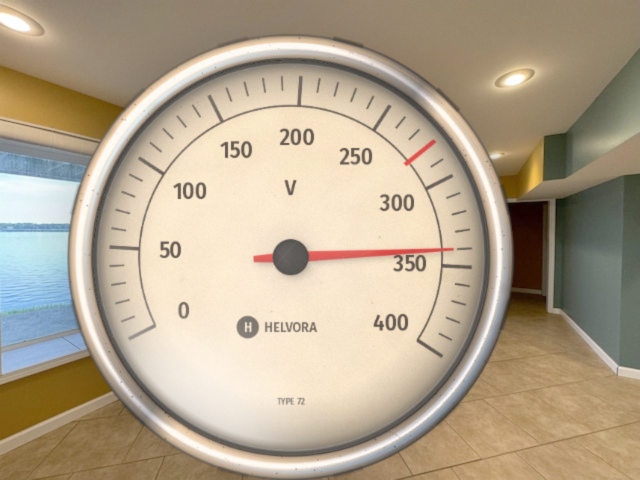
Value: 340 V
